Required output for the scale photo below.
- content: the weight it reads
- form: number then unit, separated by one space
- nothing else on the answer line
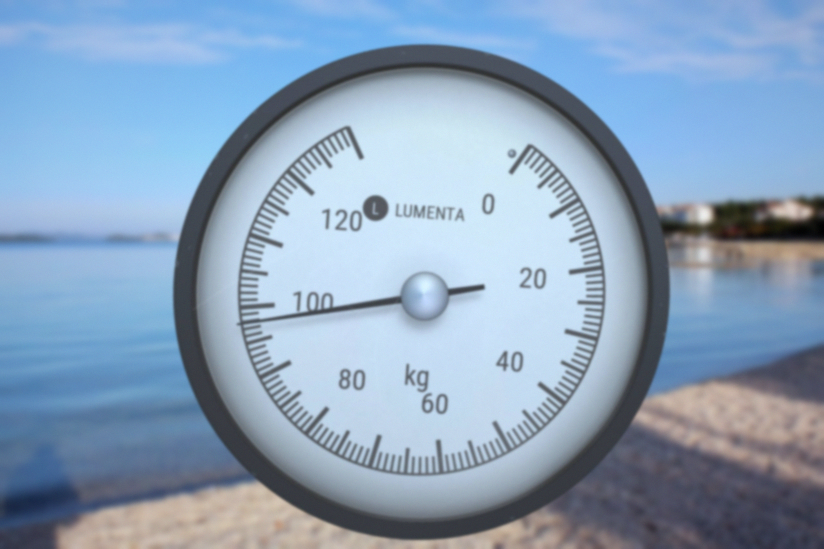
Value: 98 kg
